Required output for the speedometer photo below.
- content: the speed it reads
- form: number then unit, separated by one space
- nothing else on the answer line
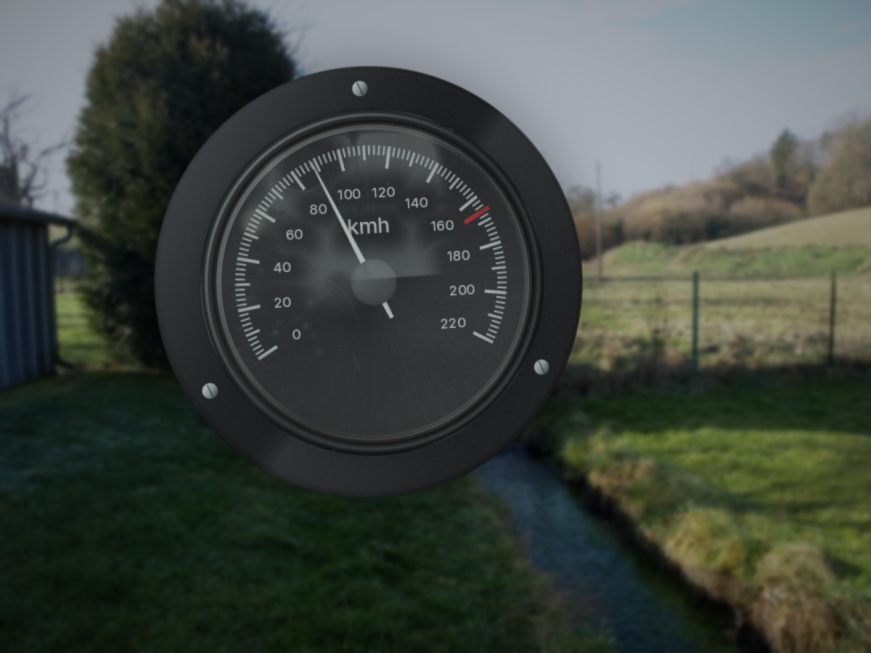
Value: 88 km/h
